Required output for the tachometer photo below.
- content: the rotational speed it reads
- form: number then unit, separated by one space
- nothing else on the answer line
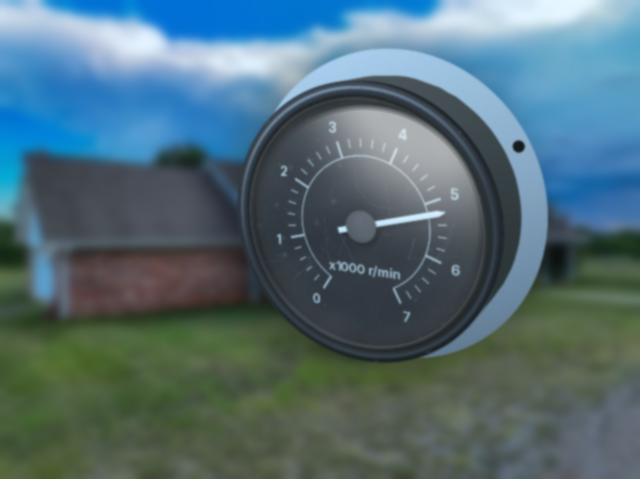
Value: 5200 rpm
